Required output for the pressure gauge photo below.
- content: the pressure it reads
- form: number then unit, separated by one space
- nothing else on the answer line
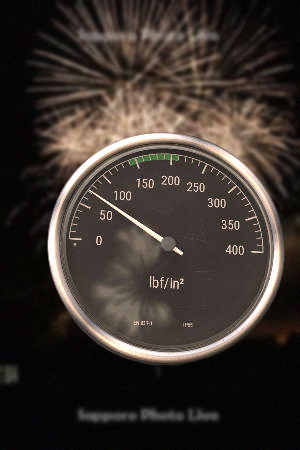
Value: 70 psi
